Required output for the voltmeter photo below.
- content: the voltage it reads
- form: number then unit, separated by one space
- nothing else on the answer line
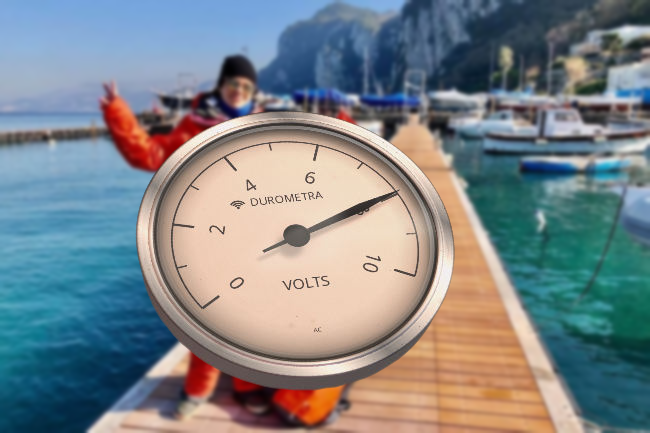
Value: 8 V
